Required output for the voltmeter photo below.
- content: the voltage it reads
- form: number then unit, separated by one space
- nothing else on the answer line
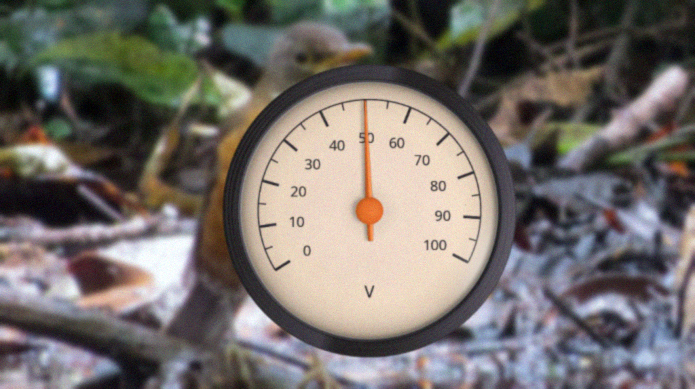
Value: 50 V
